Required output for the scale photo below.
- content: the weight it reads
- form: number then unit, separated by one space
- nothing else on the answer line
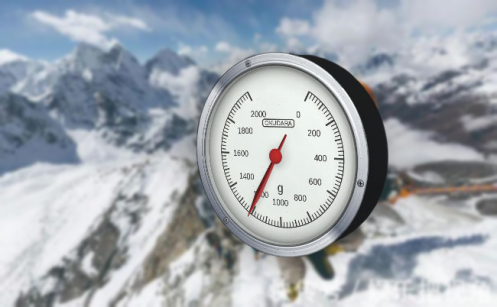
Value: 1200 g
